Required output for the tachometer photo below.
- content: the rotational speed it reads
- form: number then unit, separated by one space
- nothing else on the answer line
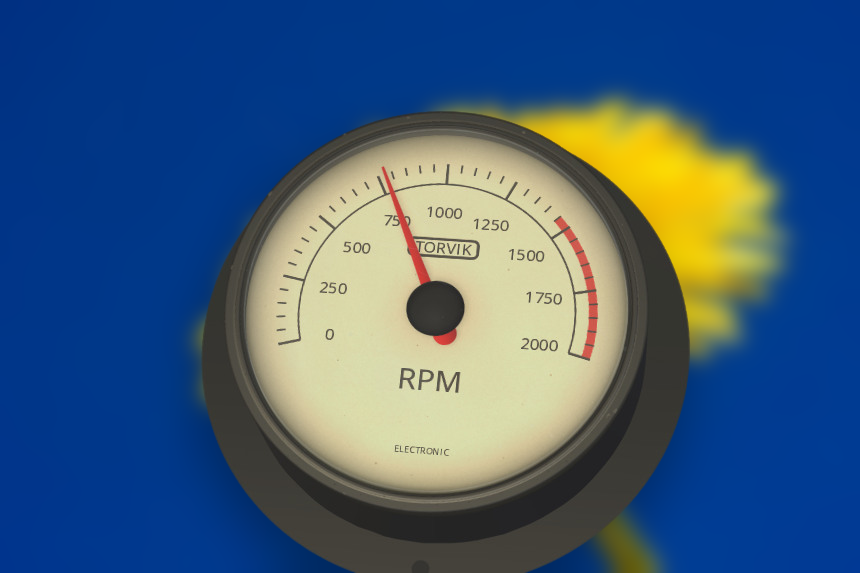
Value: 775 rpm
